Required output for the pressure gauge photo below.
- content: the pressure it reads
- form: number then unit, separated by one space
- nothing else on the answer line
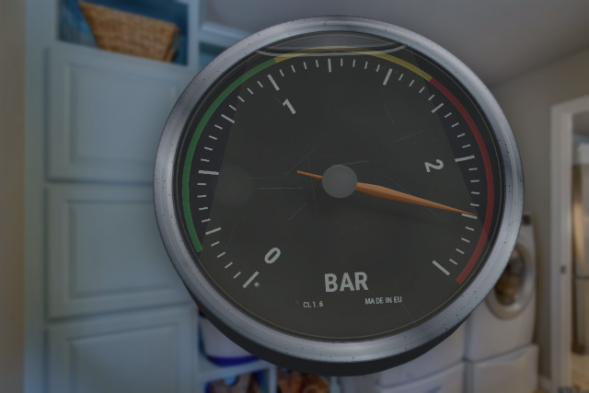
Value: 2.25 bar
